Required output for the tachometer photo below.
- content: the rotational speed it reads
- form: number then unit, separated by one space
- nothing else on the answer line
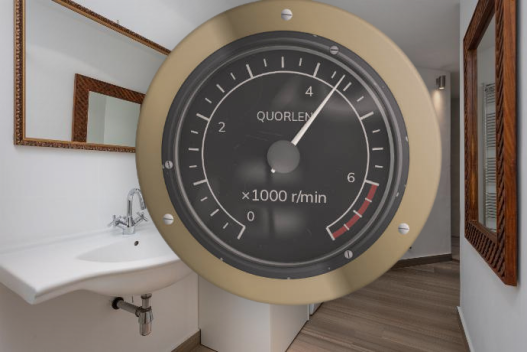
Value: 4375 rpm
